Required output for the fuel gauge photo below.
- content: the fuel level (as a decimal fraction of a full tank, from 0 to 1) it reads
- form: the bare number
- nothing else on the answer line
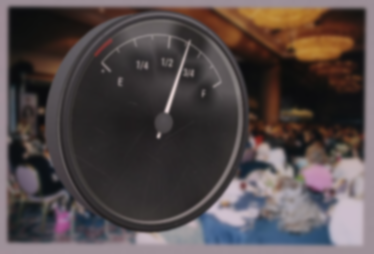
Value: 0.625
